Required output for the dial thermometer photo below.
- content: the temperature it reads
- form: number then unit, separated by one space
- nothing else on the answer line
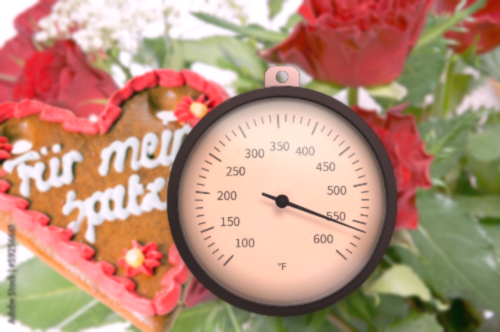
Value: 560 °F
